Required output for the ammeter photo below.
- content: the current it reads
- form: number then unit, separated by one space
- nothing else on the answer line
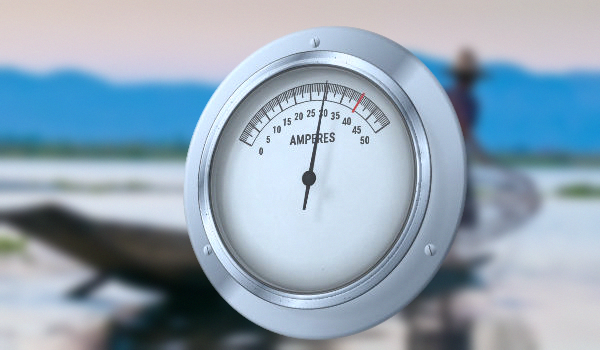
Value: 30 A
